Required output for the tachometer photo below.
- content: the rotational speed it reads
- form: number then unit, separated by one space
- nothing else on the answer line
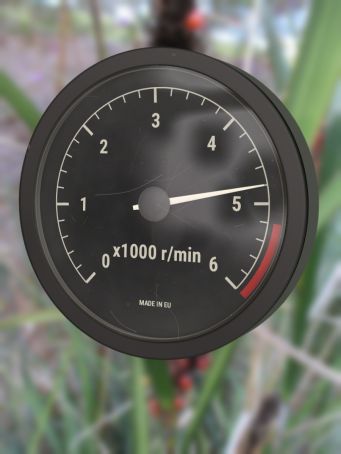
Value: 4800 rpm
